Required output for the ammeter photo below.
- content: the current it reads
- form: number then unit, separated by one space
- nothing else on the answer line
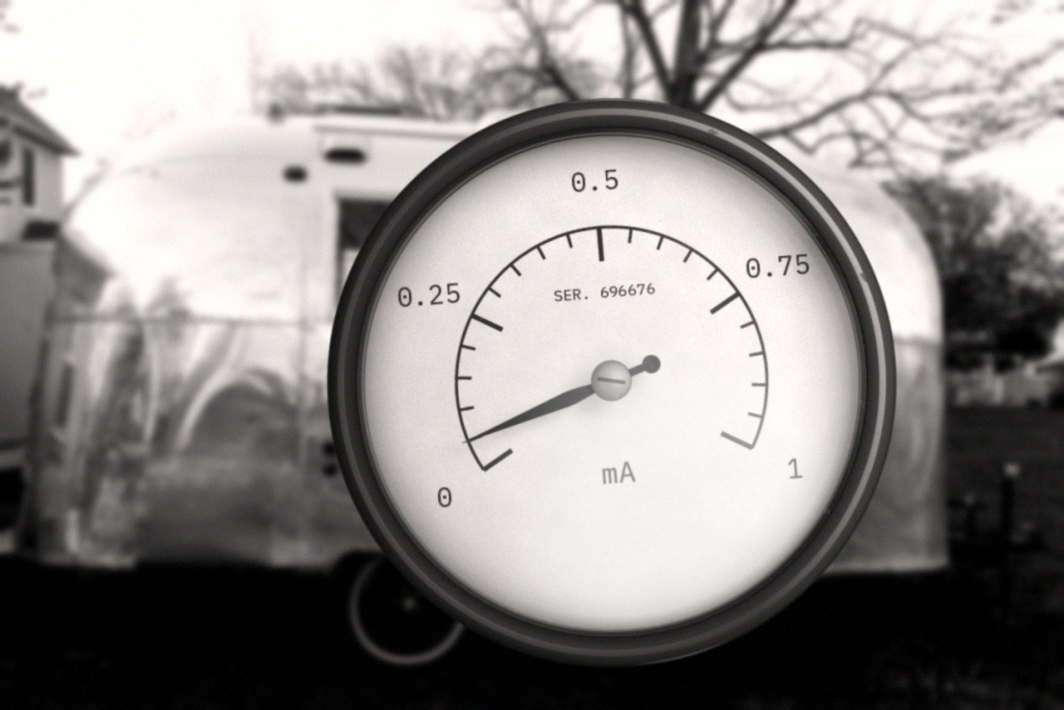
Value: 0.05 mA
